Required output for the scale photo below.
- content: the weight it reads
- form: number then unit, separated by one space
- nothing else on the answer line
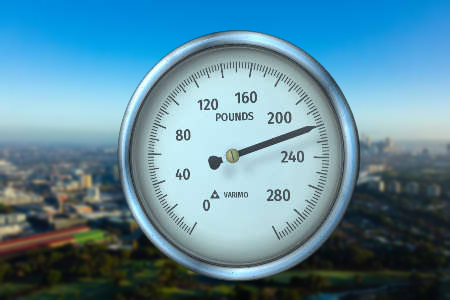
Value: 220 lb
